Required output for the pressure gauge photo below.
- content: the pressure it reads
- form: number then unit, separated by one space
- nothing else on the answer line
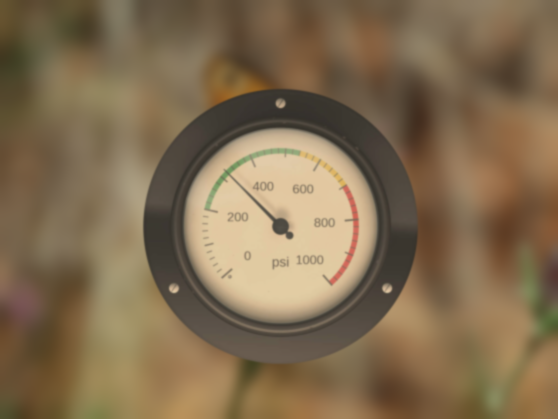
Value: 320 psi
